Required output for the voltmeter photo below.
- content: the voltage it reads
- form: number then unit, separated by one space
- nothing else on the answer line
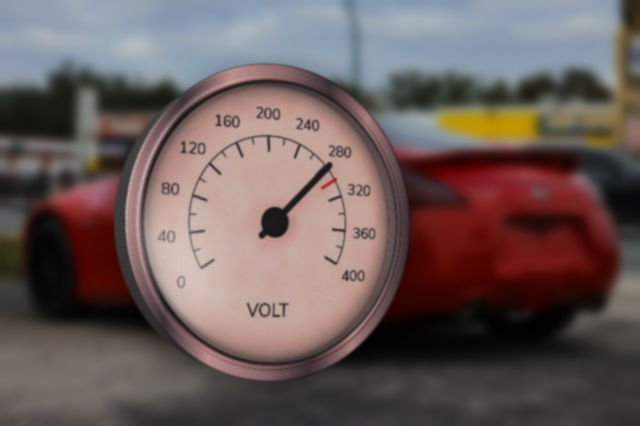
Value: 280 V
